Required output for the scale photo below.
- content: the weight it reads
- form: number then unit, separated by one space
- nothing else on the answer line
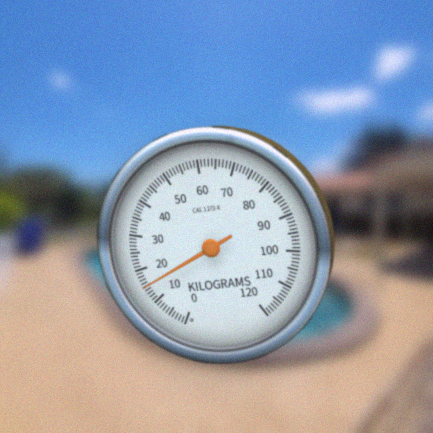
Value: 15 kg
